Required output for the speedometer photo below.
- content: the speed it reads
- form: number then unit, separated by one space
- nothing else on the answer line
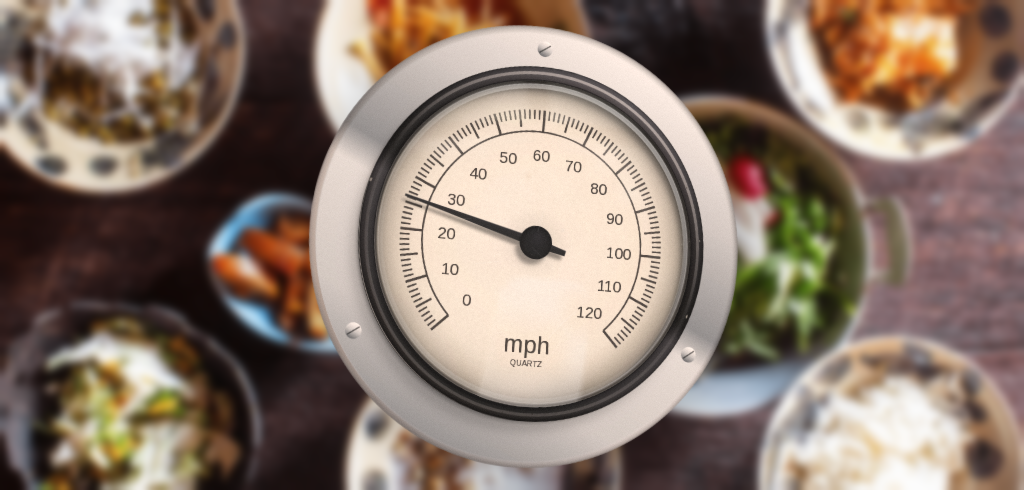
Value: 26 mph
